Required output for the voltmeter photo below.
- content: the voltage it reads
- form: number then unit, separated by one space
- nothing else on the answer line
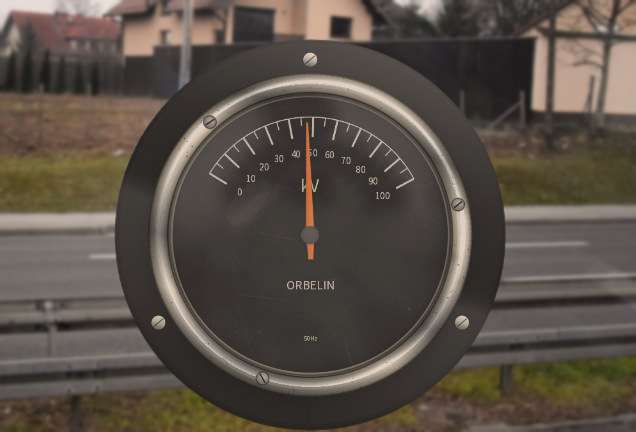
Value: 47.5 kV
